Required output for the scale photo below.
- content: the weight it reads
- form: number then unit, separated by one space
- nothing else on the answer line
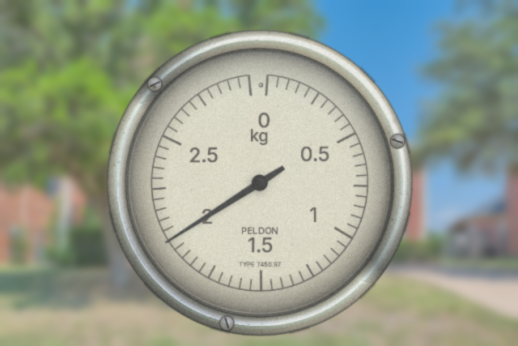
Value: 2 kg
